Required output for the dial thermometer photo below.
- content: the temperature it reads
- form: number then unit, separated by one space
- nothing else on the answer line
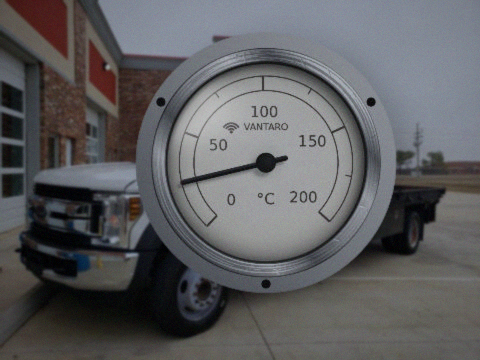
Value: 25 °C
